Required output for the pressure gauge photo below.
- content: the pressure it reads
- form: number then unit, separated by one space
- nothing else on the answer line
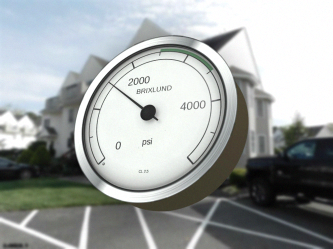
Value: 1500 psi
